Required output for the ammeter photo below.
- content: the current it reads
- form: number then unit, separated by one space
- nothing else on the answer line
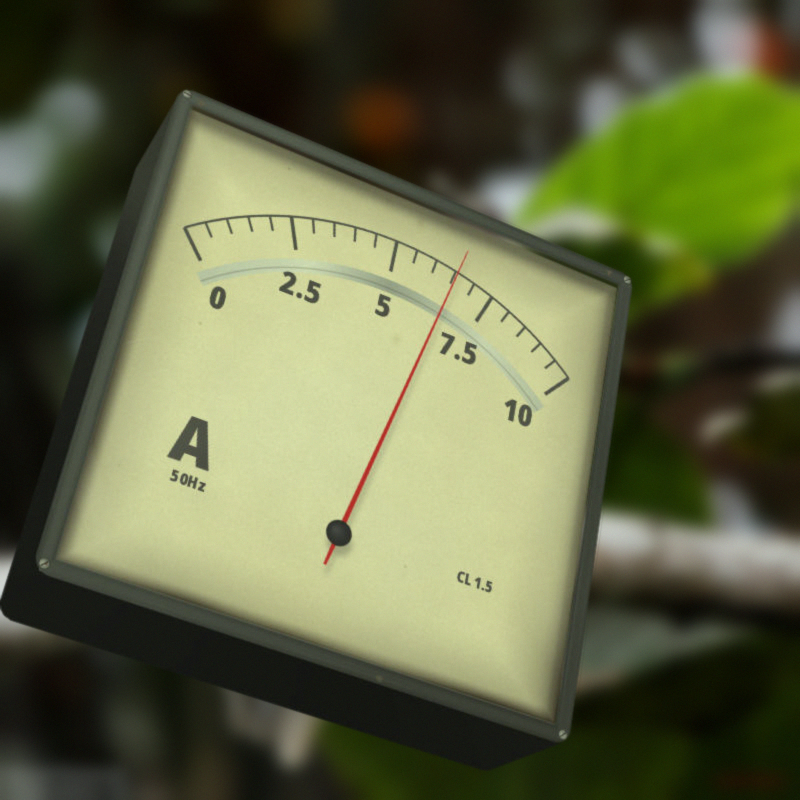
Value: 6.5 A
